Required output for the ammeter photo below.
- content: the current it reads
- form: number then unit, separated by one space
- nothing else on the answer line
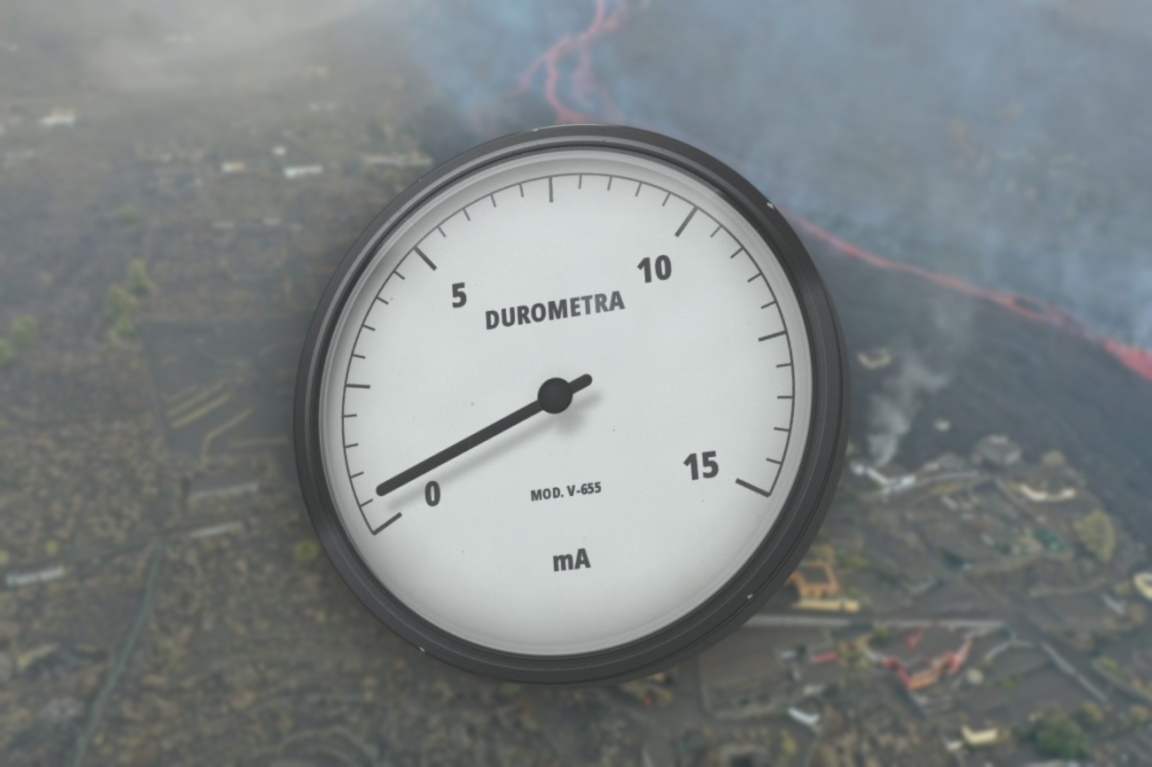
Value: 0.5 mA
